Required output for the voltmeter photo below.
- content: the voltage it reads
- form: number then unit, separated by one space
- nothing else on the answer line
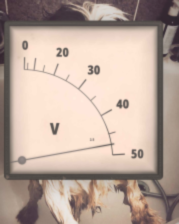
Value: 47.5 V
